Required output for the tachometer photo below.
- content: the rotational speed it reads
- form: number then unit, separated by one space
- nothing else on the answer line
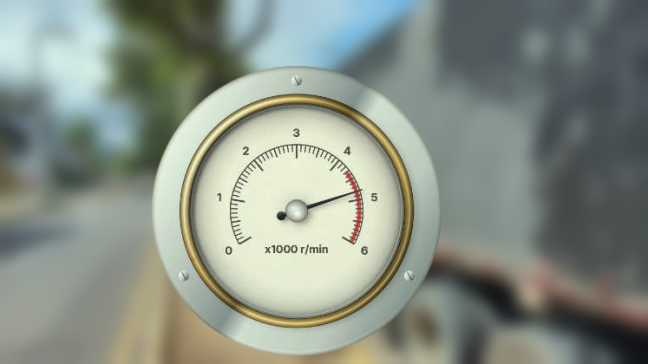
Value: 4800 rpm
